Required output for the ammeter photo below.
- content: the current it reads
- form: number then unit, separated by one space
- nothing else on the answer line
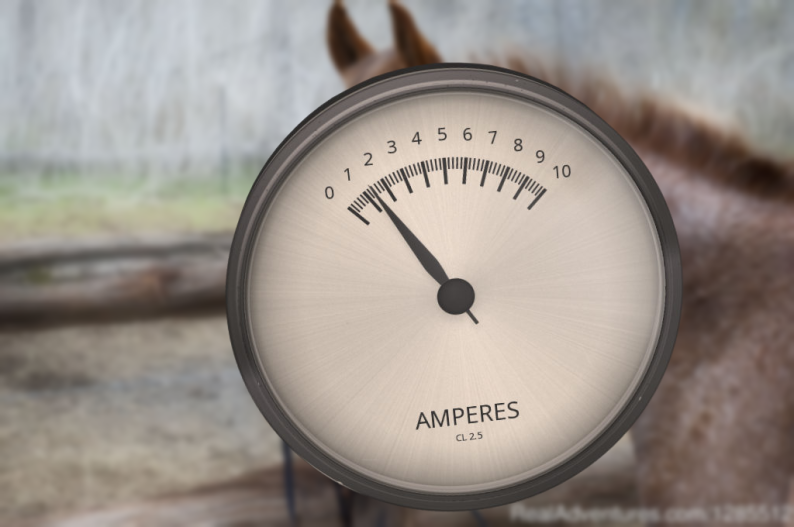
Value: 1.4 A
